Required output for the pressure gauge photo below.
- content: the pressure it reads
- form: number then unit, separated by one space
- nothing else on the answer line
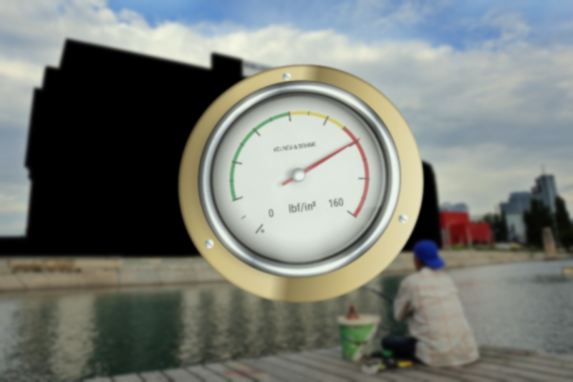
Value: 120 psi
